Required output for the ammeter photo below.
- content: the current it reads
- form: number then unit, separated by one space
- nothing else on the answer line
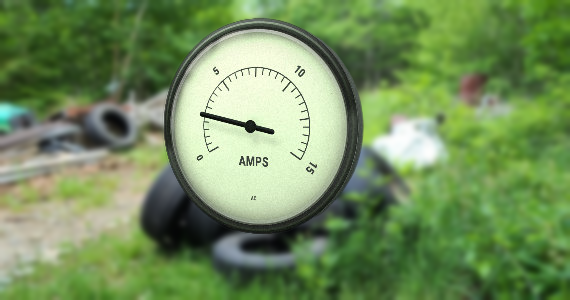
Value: 2.5 A
